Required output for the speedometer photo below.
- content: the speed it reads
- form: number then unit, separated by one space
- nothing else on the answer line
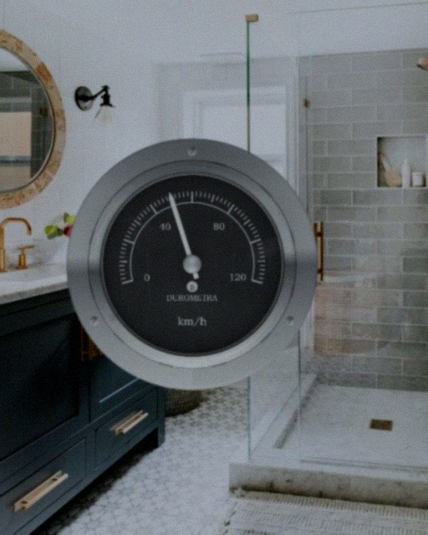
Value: 50 km/h
